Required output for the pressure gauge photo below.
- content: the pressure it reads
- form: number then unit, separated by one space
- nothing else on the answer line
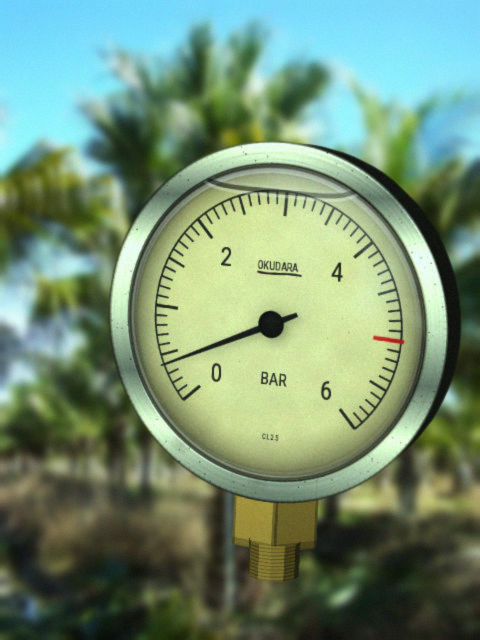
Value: 0.4 bar
